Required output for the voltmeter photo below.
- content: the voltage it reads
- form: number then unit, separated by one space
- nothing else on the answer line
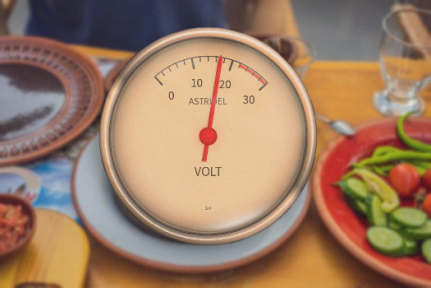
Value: 17 V
